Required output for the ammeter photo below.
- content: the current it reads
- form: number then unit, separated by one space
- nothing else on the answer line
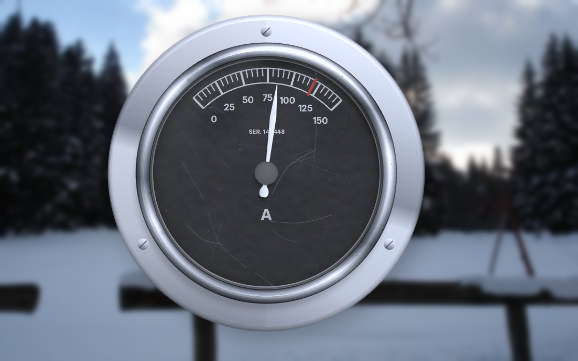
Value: 85 A
